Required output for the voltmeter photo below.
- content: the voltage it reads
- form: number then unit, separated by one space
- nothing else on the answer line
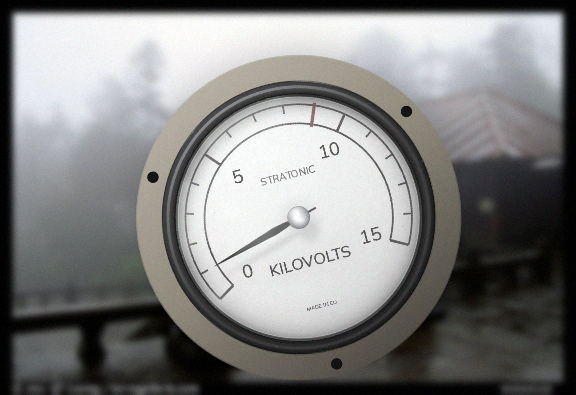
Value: 1 kV
